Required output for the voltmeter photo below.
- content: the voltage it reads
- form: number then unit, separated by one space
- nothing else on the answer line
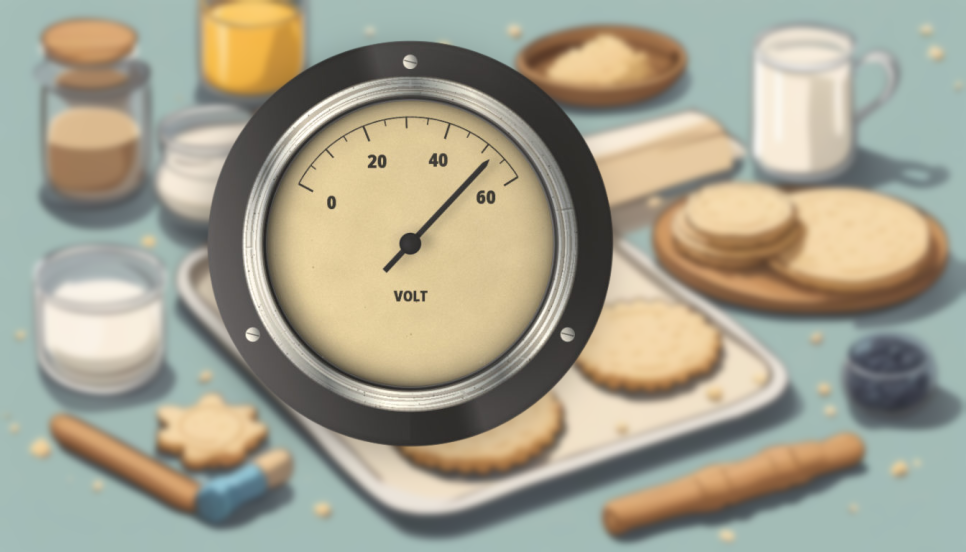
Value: 52.5 V
